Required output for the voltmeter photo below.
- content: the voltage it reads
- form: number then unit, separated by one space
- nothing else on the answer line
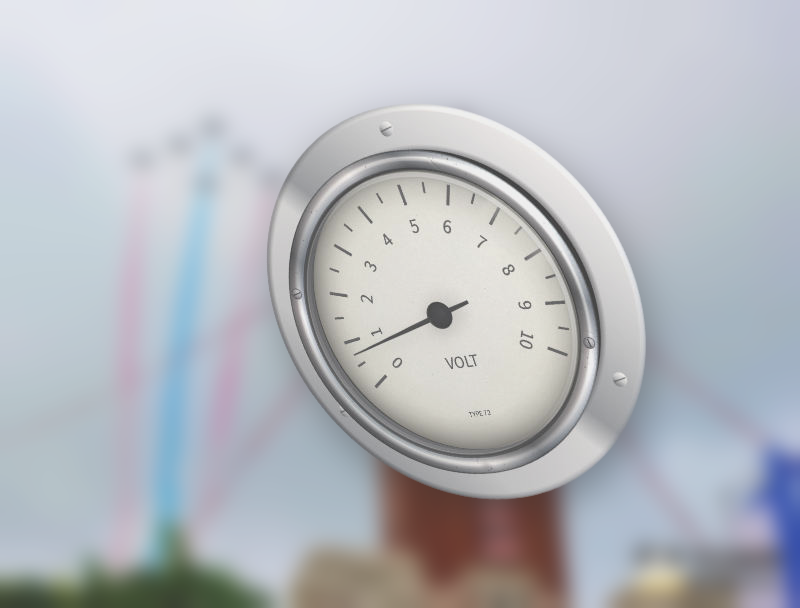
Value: 0.75 V
